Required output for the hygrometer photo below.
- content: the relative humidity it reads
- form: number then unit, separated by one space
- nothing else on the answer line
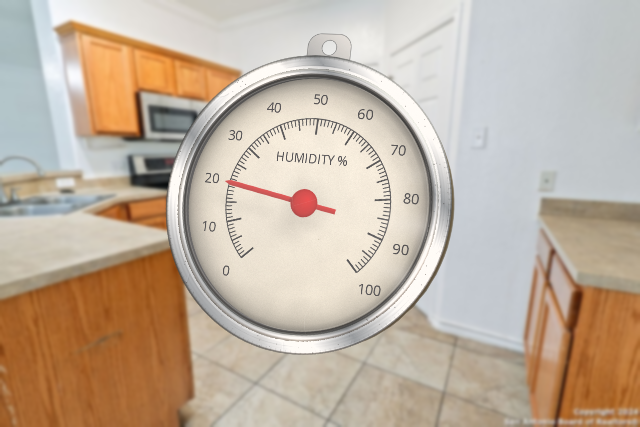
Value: 20 %
